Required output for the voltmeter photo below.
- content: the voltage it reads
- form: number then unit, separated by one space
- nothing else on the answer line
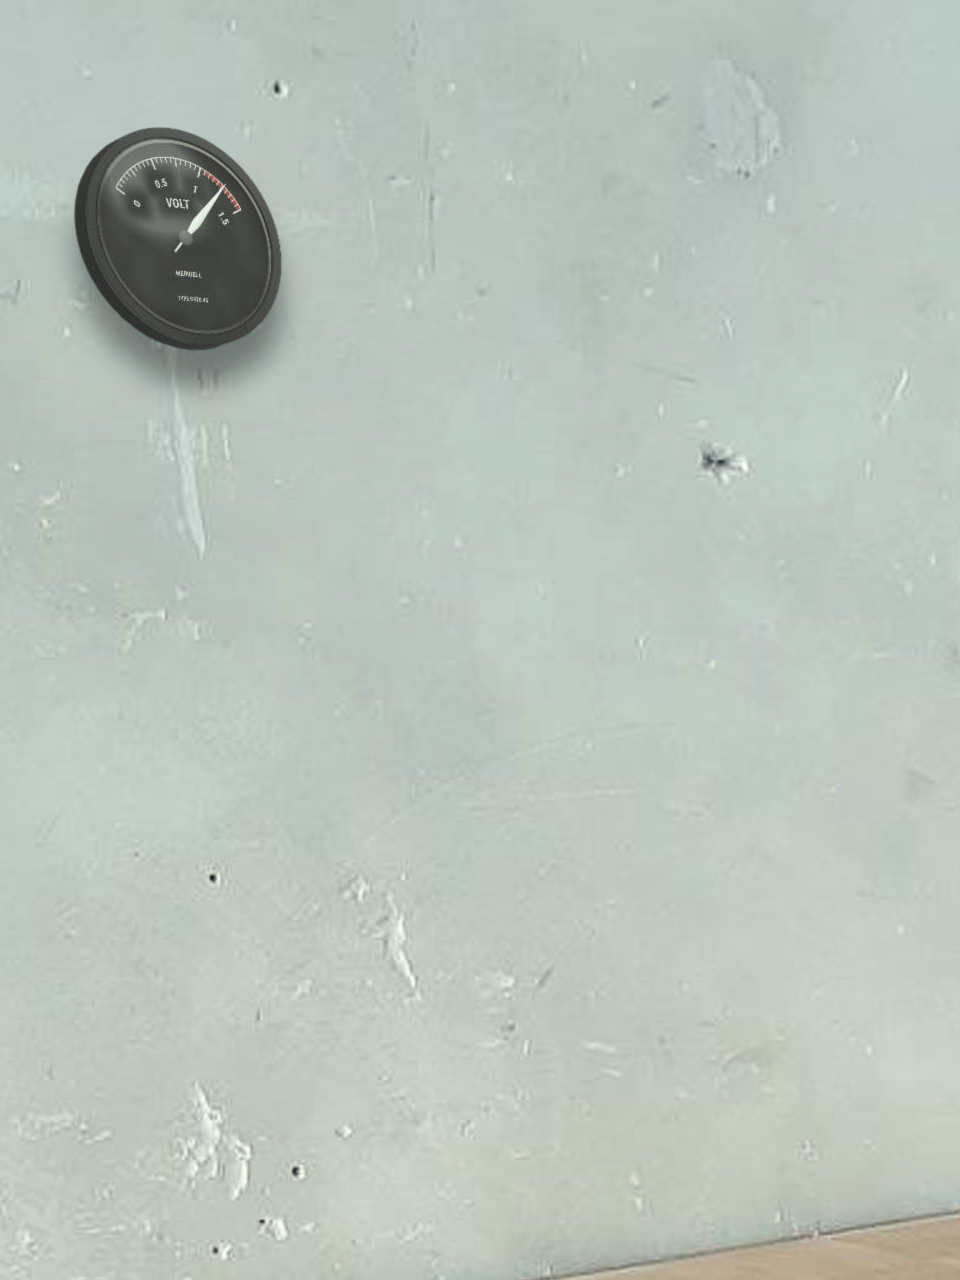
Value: 1.25 V
